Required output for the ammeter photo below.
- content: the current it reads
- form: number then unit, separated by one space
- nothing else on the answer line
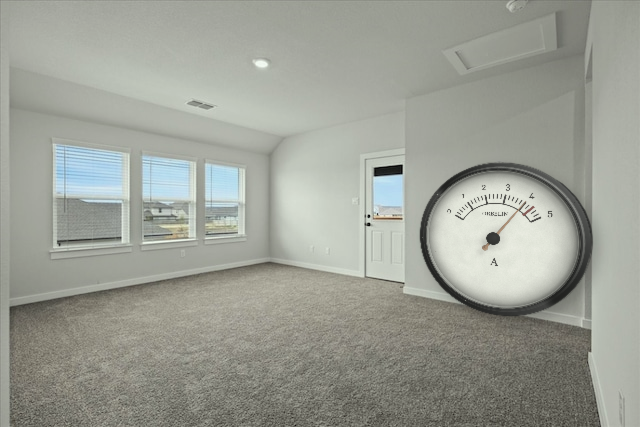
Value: 4 A
